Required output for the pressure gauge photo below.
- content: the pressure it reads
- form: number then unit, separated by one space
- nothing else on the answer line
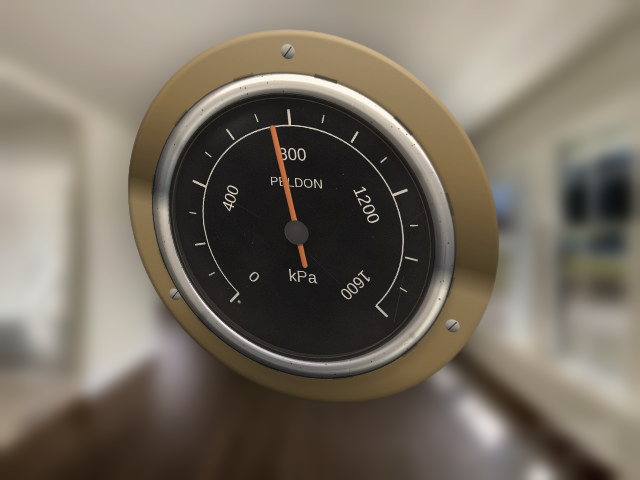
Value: 750 kPa
